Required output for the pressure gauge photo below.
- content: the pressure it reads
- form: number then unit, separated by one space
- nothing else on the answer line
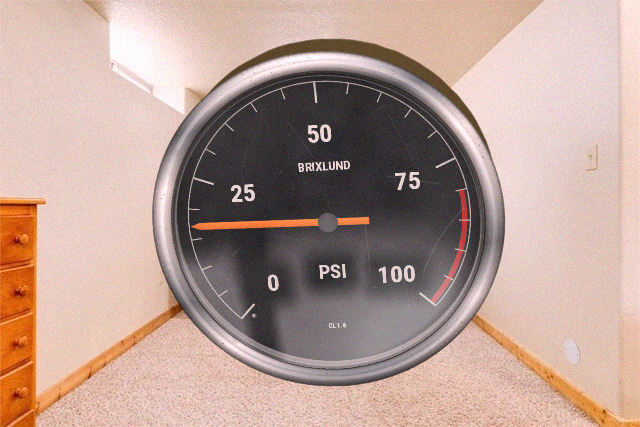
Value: 17.5 psi
